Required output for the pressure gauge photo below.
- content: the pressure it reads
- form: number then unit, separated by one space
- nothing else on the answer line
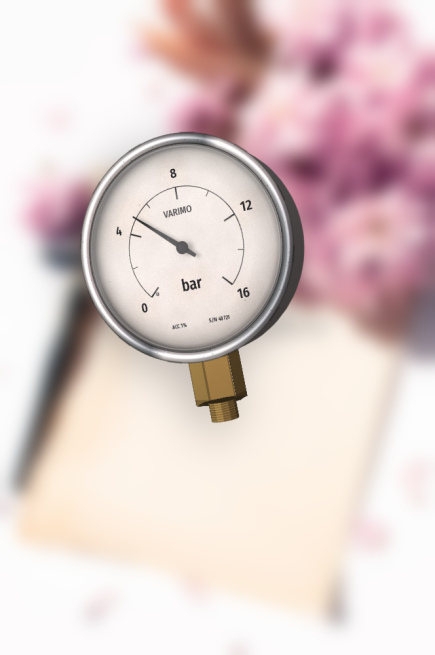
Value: 5 bar
